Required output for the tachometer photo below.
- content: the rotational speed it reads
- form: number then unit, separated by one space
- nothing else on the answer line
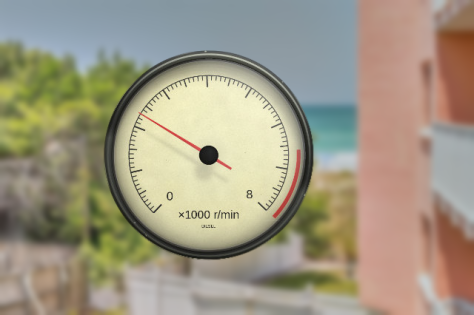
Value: 2300 rpm
